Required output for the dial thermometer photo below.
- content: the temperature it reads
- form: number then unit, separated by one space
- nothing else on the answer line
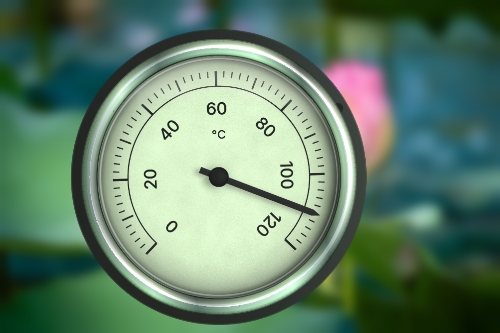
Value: 110 °C
